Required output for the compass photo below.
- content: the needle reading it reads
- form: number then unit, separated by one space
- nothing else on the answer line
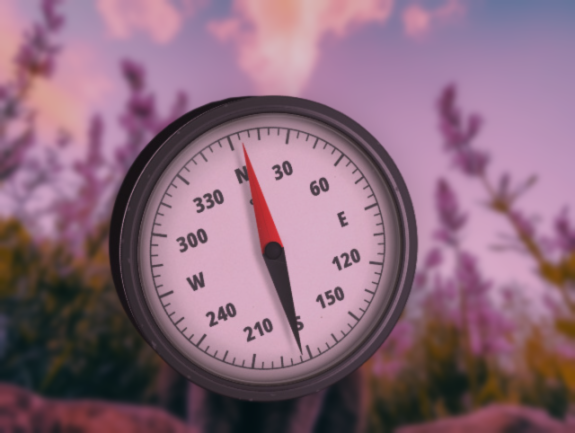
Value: 5 °
